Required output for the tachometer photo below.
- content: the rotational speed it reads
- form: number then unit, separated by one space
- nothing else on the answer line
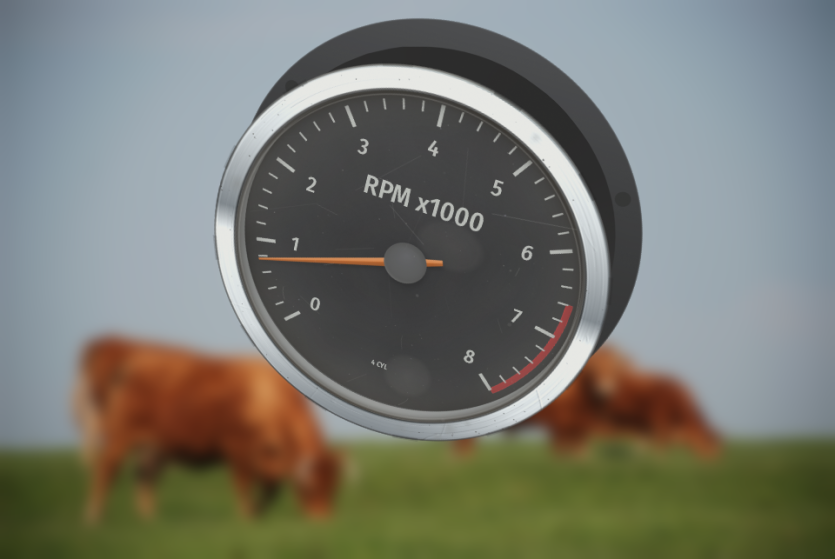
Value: 800 rpm
